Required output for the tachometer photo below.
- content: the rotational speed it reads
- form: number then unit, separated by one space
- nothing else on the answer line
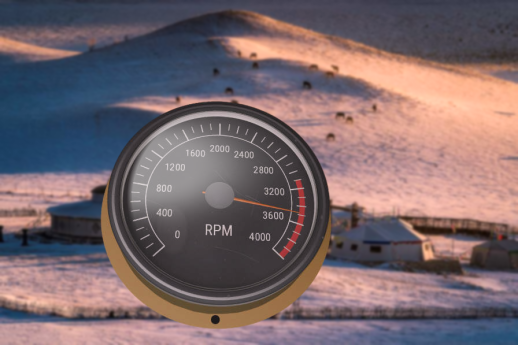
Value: 3500 rpm
